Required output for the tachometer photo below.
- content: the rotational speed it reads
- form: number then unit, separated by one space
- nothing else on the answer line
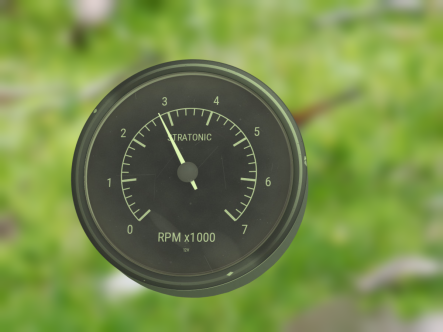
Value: 2800 rpm
